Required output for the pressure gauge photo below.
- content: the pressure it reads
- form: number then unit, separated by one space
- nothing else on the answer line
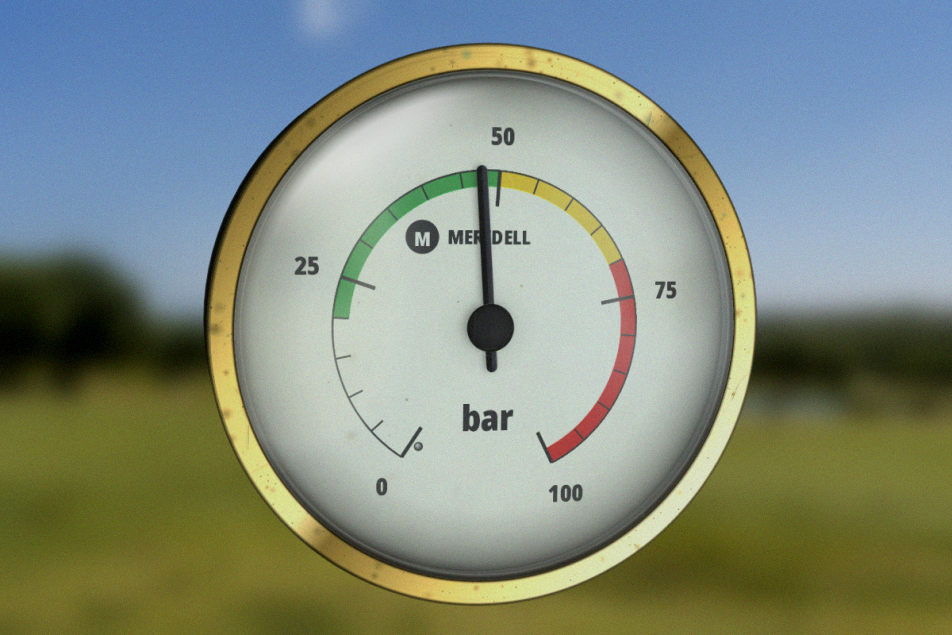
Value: 47.5 bar
